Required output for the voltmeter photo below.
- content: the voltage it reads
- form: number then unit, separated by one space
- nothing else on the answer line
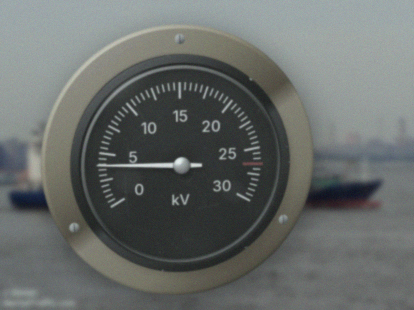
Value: 4 kV
